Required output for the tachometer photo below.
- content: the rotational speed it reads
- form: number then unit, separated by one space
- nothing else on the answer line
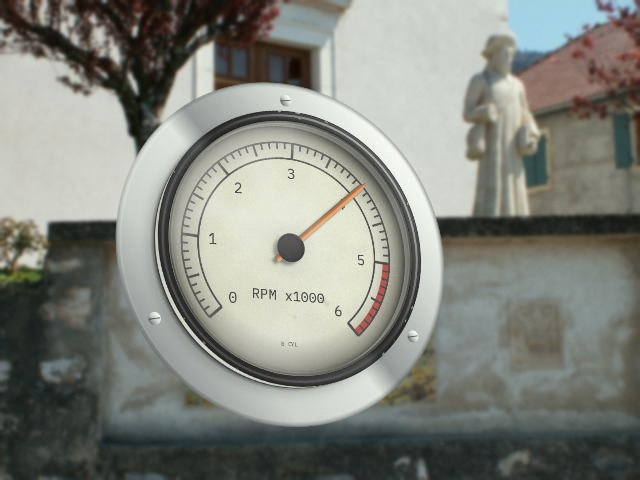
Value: 4000 rpm
